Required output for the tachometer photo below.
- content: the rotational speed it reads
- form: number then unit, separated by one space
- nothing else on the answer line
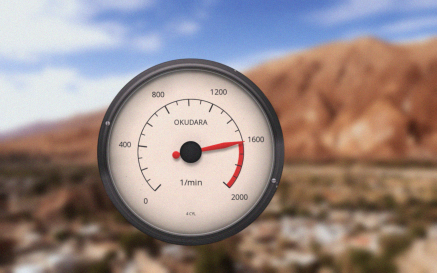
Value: 1600 rpm
